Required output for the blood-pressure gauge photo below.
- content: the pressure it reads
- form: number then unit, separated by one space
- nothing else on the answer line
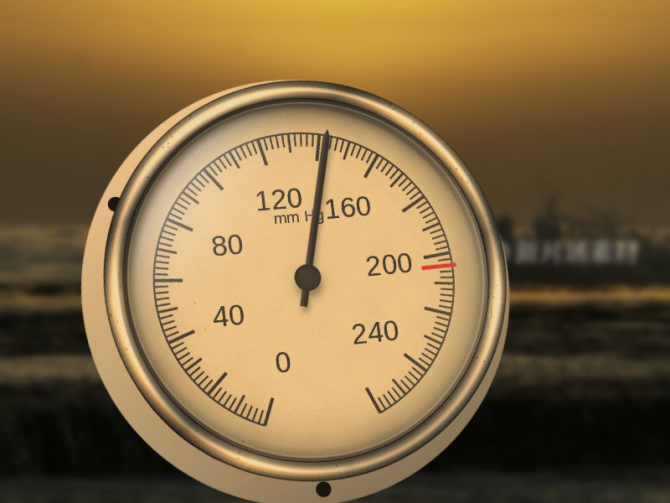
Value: 142 mmHg
